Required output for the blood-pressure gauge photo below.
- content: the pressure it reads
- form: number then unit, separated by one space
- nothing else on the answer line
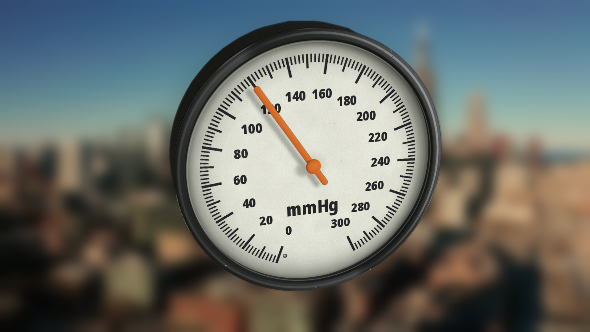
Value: 120 mmHg
